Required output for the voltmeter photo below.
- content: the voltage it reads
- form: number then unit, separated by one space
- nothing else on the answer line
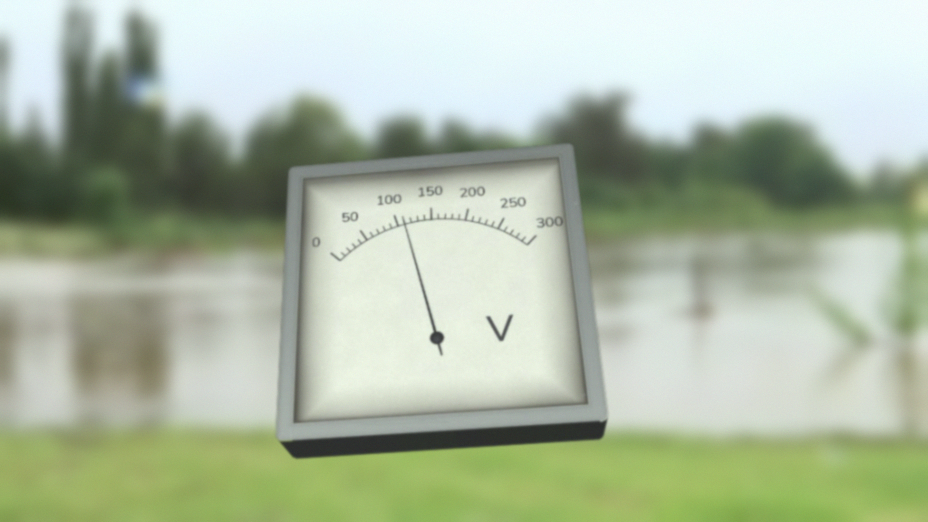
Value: 110 V
